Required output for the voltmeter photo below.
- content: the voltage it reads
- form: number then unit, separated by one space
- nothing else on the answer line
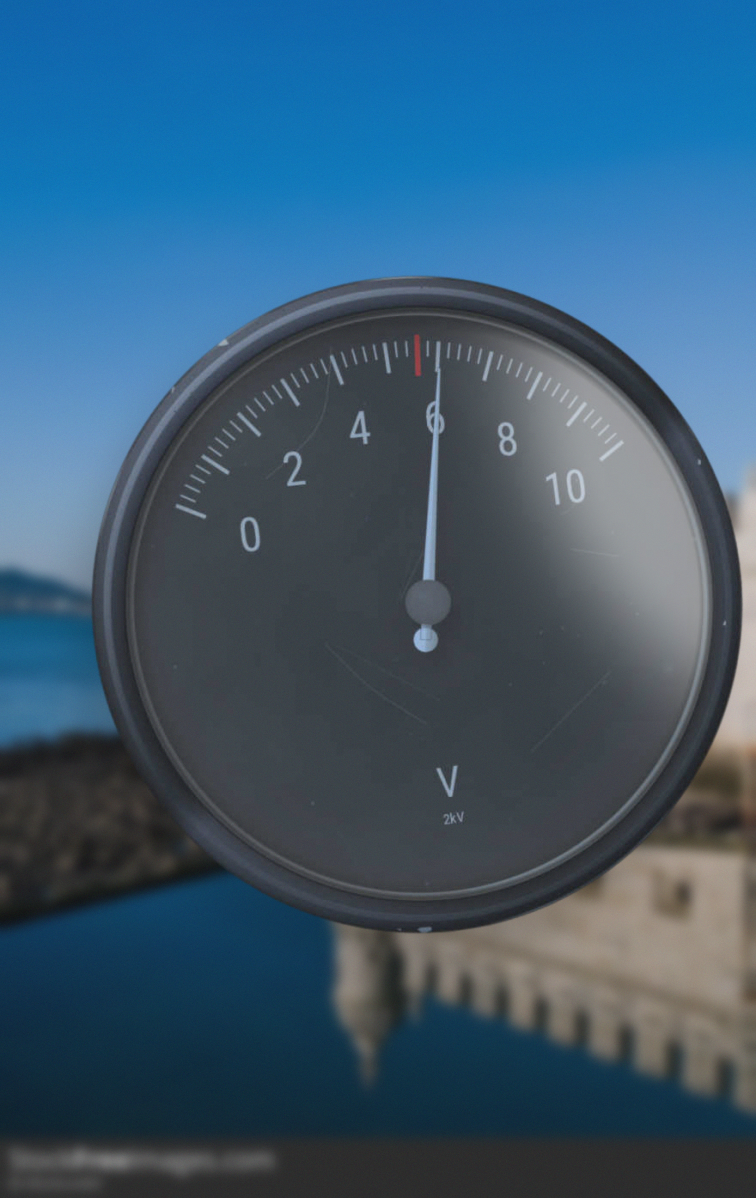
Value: 6 V
